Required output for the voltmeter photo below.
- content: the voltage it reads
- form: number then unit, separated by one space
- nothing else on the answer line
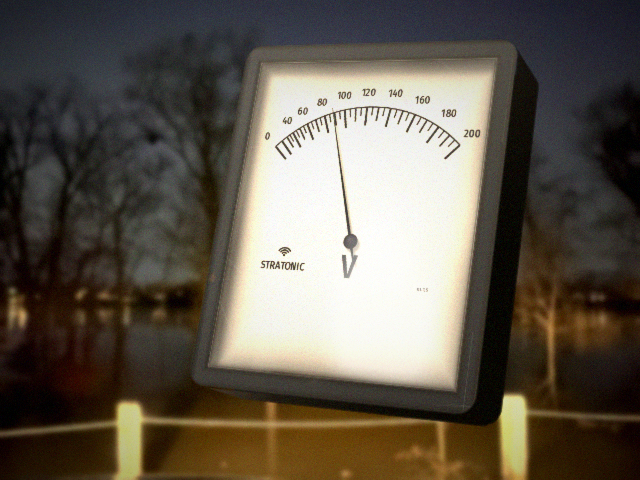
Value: 90 V
